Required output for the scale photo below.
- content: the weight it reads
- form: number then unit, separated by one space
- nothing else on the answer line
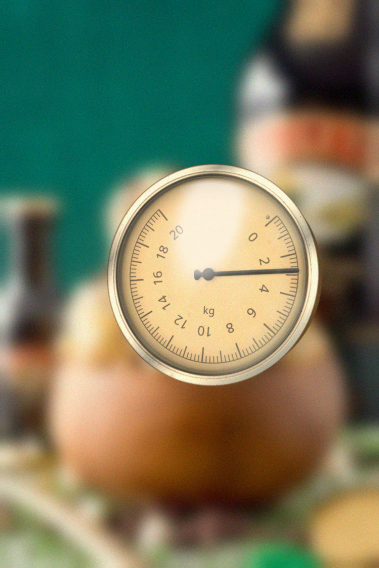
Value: 2.8 kg
